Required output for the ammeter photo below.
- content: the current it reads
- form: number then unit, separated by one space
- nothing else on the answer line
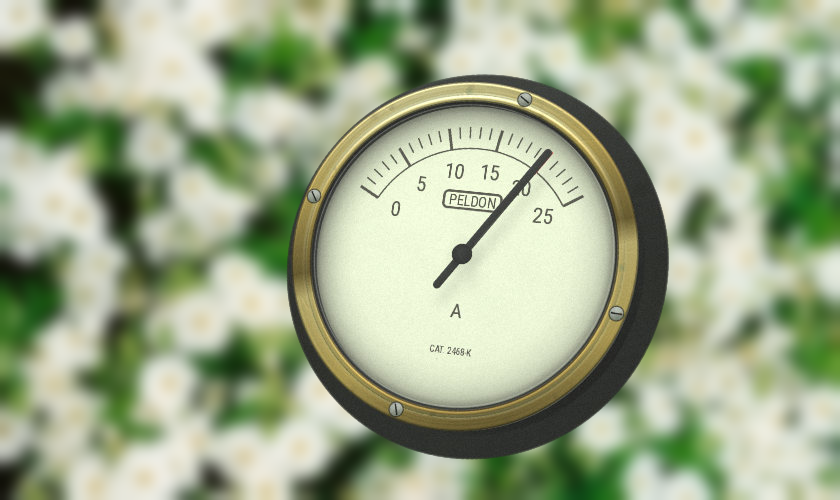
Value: 20 A
